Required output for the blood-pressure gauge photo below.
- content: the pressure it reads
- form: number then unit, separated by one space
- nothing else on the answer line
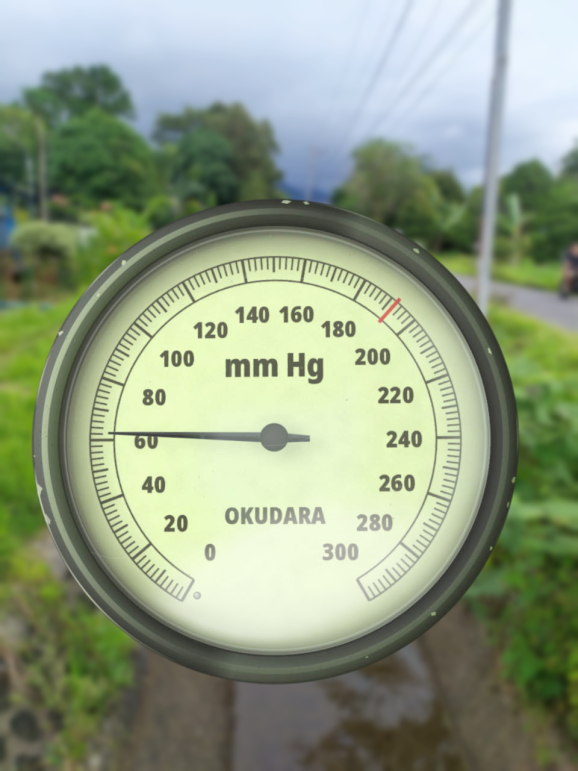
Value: 62 mmHg
